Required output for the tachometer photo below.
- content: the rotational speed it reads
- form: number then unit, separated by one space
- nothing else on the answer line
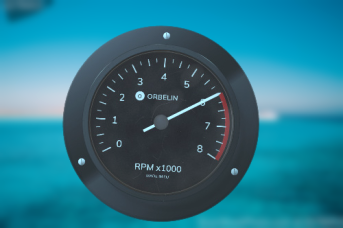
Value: 6000 rpm
